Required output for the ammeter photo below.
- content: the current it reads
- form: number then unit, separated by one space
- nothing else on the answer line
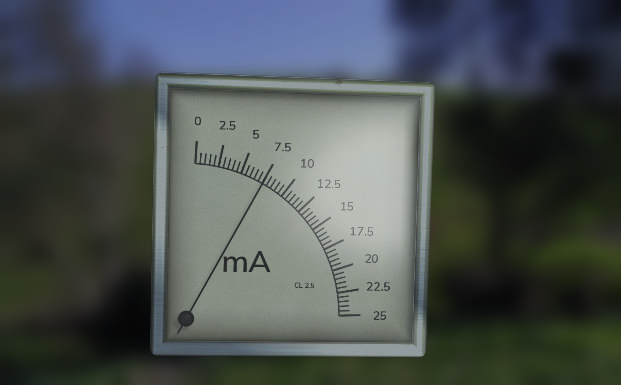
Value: 7.5 mA
